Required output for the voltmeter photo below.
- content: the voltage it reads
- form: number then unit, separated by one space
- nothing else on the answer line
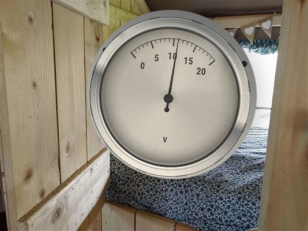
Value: 11 V
